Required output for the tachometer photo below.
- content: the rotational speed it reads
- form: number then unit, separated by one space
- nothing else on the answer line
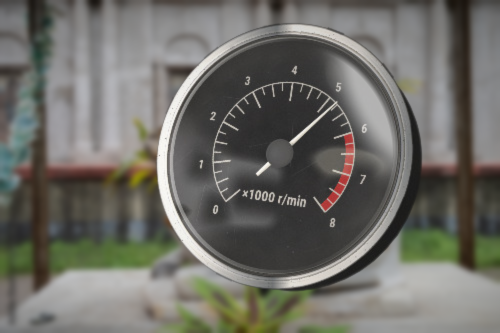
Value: 5250 rpm
